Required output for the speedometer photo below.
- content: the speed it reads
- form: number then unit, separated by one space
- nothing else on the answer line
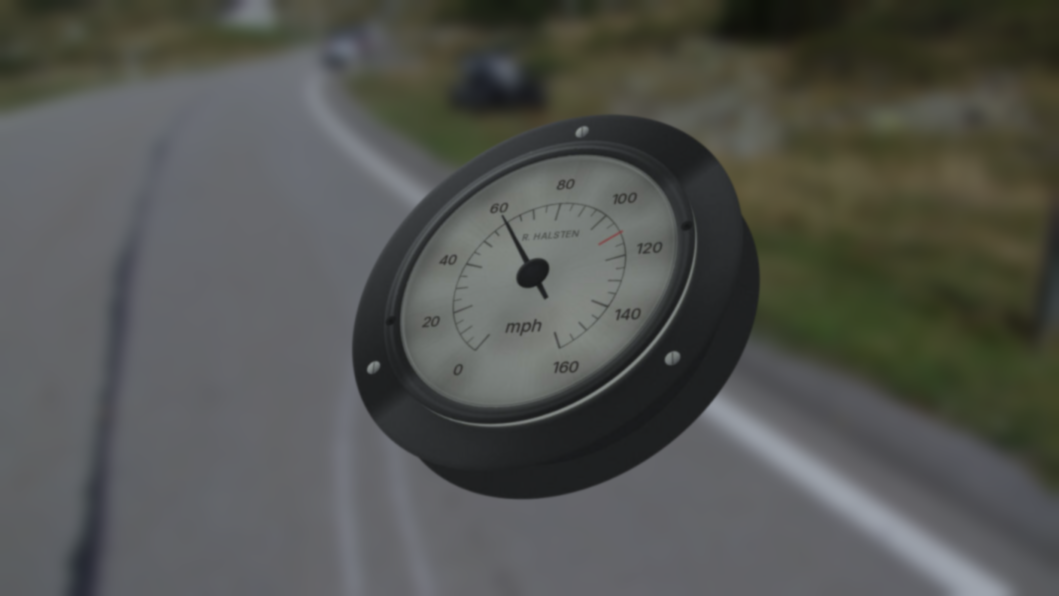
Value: 60 mph
